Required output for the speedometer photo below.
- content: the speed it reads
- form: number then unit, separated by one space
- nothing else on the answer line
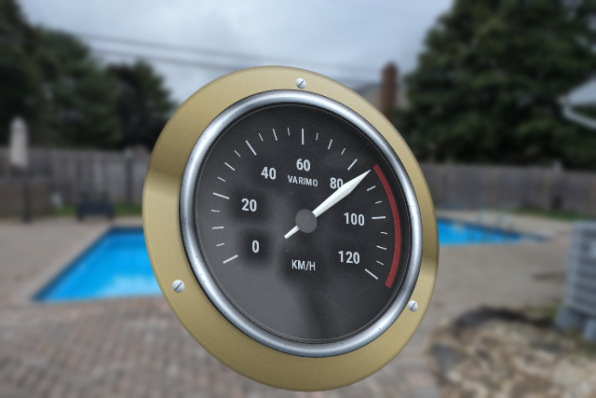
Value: 85 km/h
